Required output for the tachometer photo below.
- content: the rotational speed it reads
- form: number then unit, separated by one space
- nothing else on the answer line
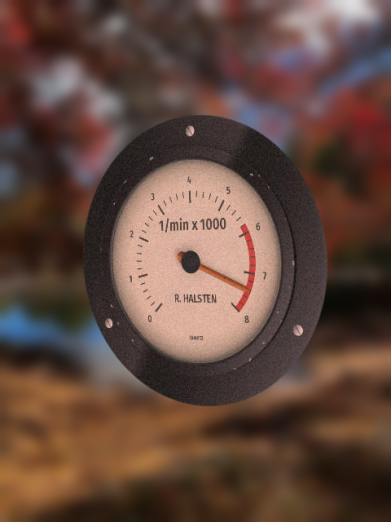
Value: 7400 rpm
